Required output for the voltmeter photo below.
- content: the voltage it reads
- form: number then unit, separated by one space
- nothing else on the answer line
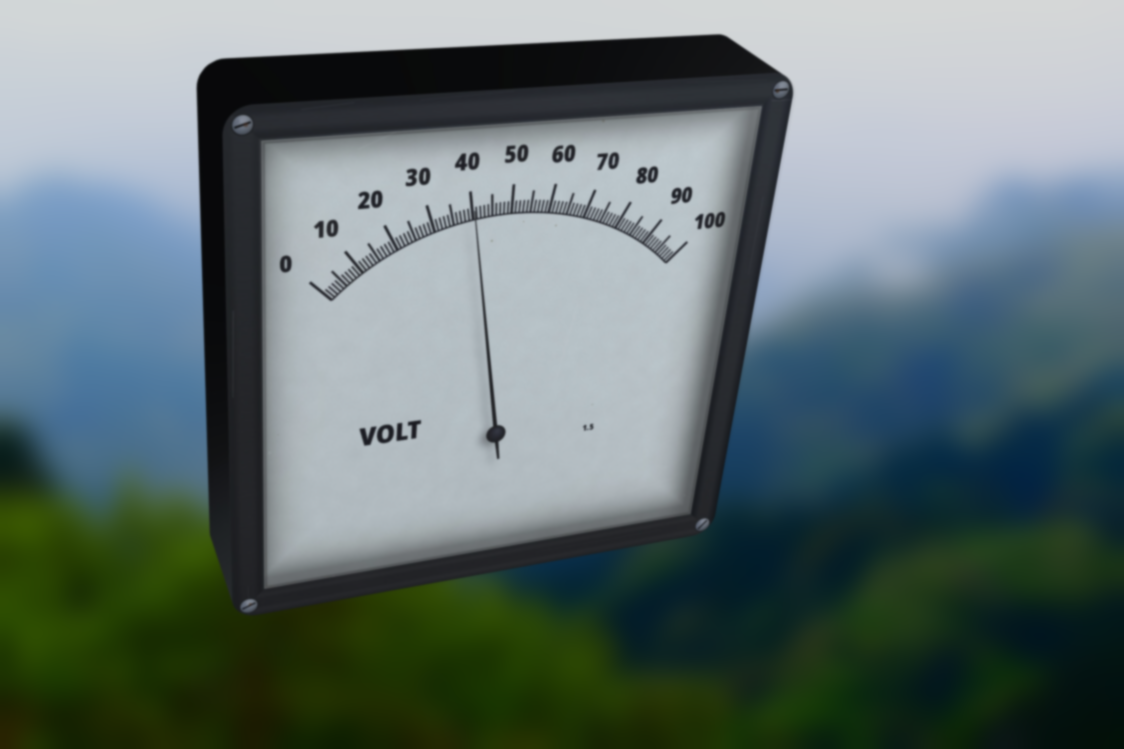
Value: 40 V
